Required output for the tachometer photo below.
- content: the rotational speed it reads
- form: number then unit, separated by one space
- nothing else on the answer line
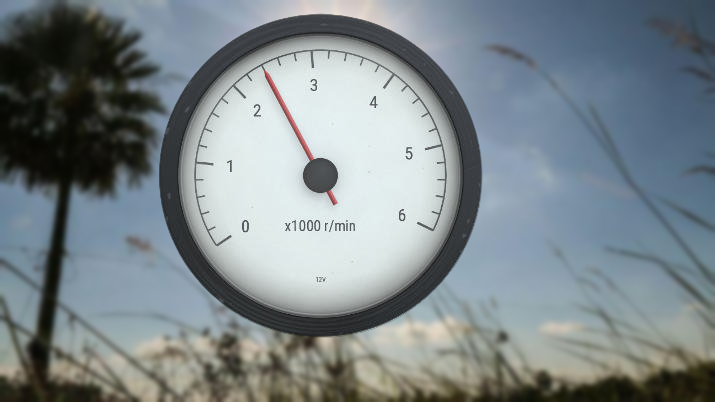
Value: 2400 rpm
